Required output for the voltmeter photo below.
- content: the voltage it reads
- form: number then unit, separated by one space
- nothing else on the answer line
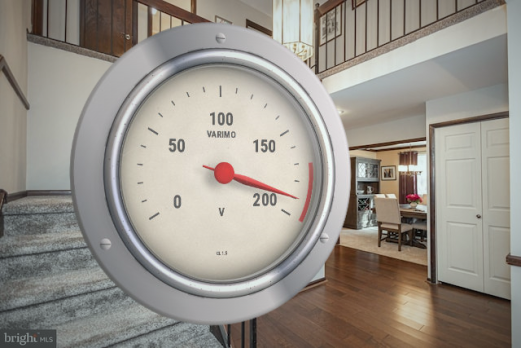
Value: 190 V
